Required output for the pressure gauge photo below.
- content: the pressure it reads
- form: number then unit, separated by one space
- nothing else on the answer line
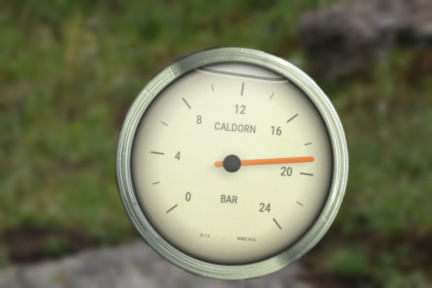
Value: 19 bar
